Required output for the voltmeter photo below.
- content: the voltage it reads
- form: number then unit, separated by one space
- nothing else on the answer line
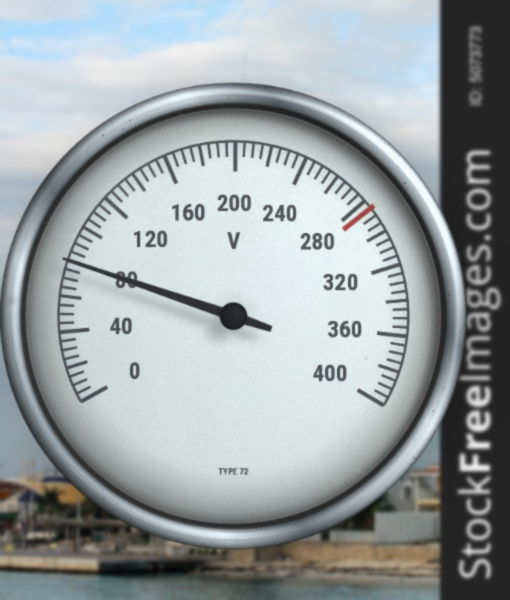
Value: 80 V
